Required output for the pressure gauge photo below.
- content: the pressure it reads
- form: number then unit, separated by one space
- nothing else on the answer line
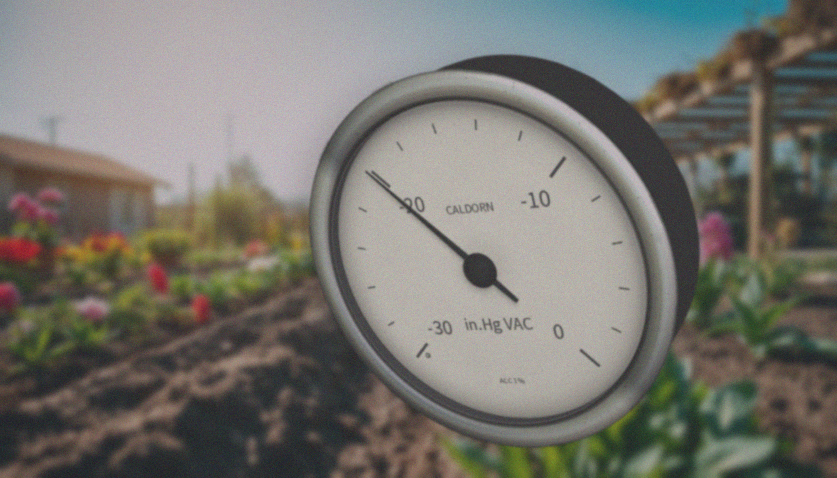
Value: -20 inHg
